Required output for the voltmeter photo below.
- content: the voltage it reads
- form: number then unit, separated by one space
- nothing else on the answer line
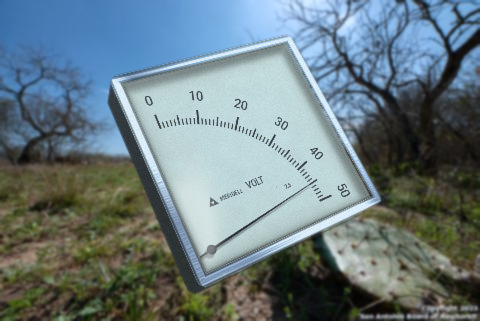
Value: 45 V
